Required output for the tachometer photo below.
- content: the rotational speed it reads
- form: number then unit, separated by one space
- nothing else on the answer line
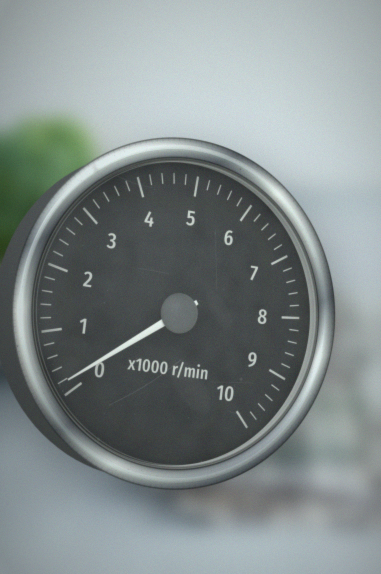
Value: 200 rpm
